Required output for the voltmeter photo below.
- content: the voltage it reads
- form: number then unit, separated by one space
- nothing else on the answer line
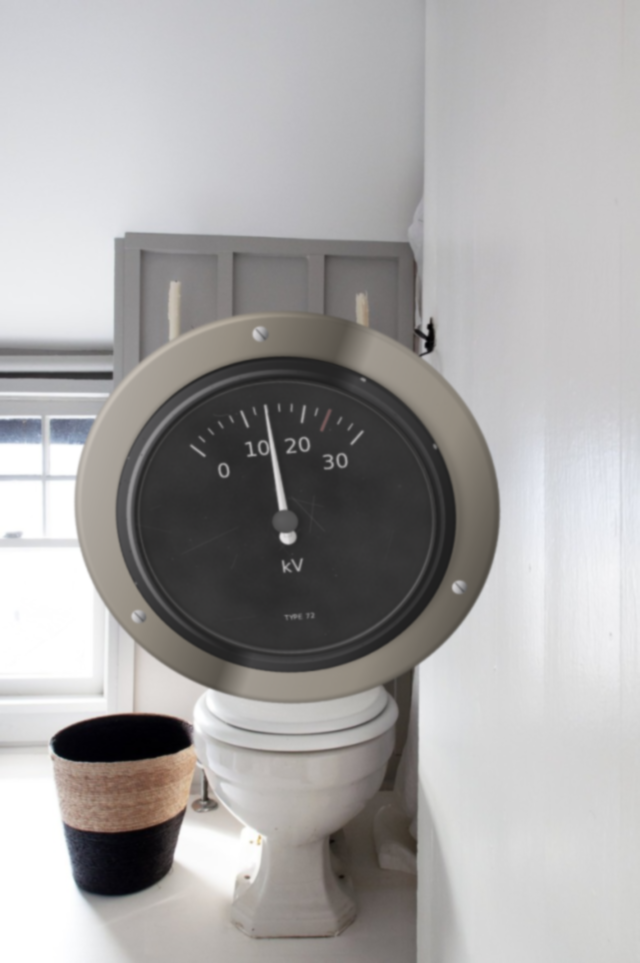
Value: 14 kV
